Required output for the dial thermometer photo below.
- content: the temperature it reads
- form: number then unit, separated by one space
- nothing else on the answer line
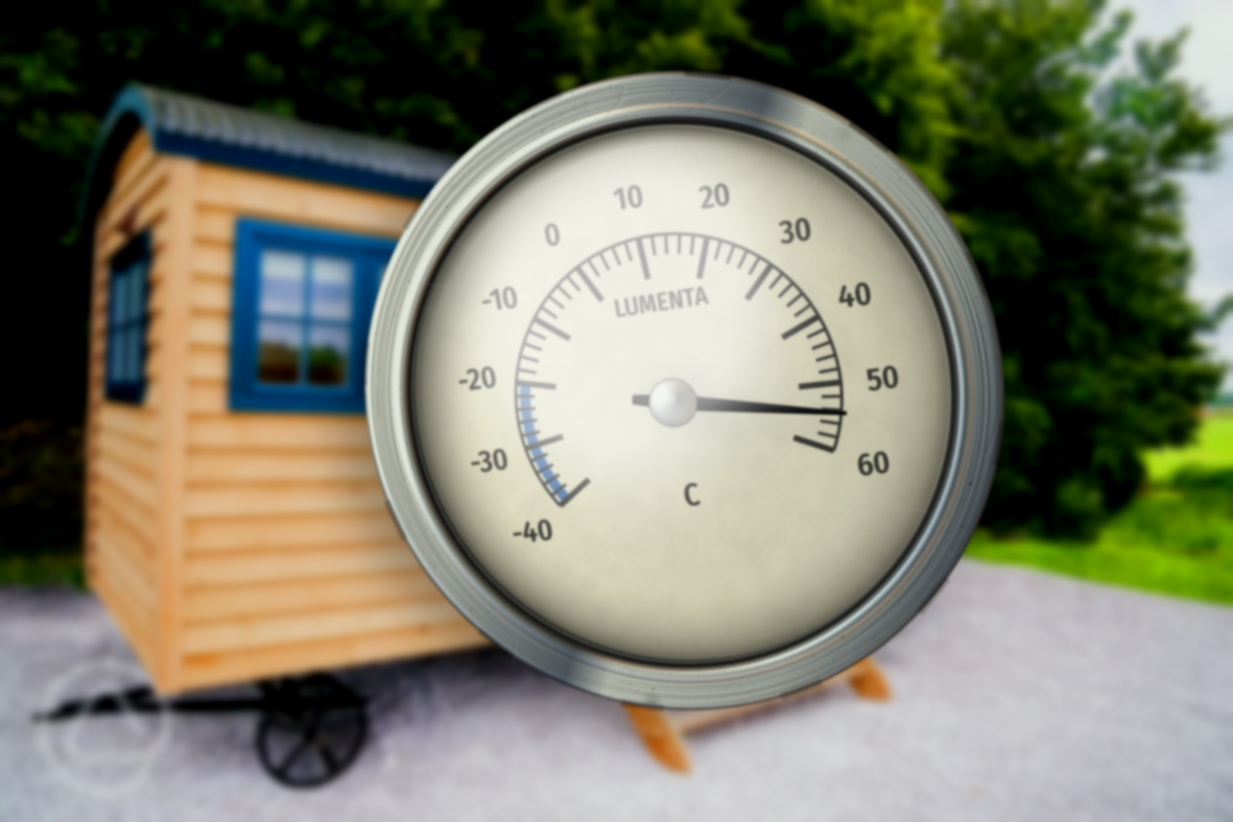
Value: 54 °C
